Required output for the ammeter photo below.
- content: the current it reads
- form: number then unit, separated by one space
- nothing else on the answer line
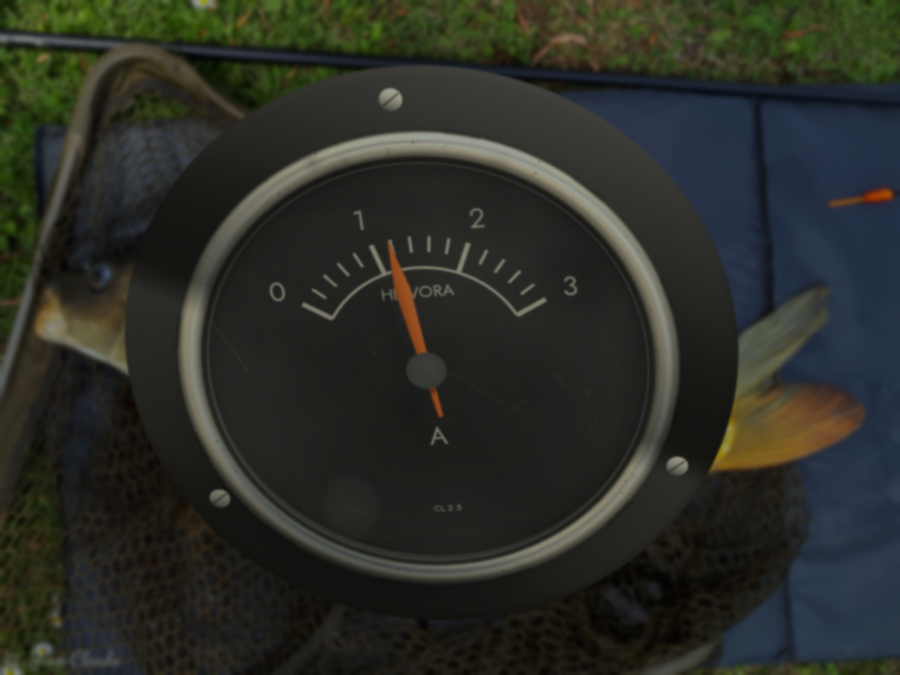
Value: 1.2 A
